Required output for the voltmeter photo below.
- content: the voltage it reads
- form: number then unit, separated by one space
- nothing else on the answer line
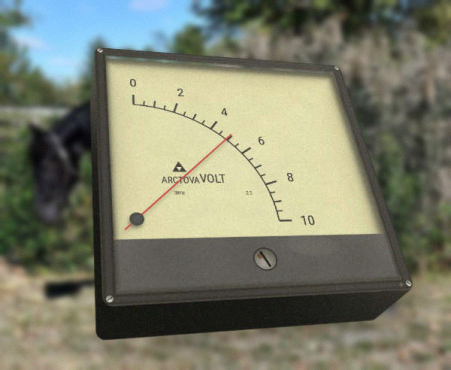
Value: 5 V
